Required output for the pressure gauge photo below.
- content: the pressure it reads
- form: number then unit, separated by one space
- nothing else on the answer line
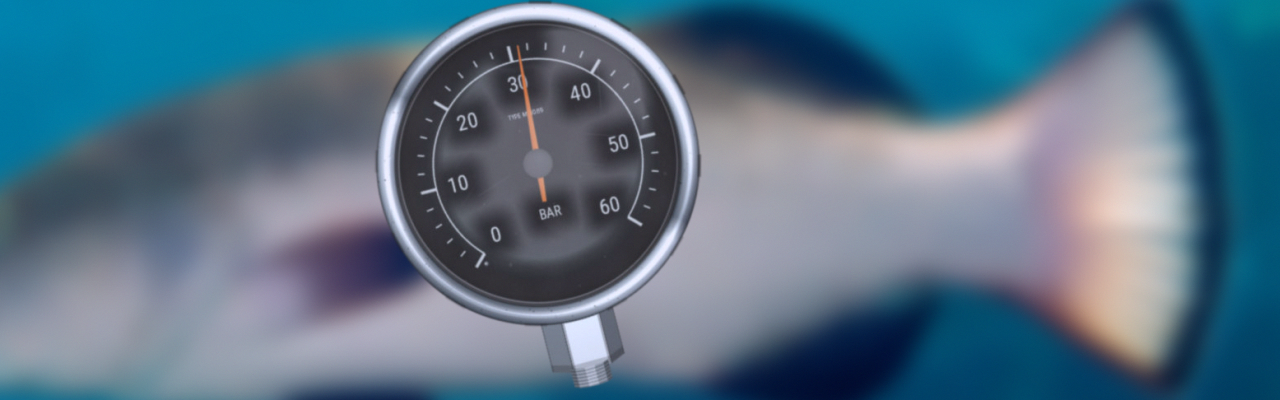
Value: 31 bar
